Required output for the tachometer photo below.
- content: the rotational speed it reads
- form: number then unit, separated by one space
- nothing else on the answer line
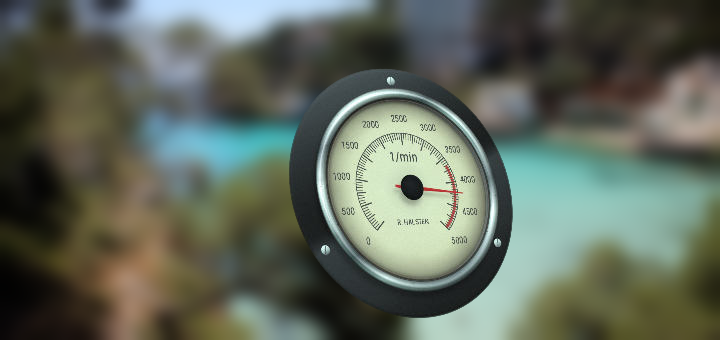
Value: 4250 rpm
